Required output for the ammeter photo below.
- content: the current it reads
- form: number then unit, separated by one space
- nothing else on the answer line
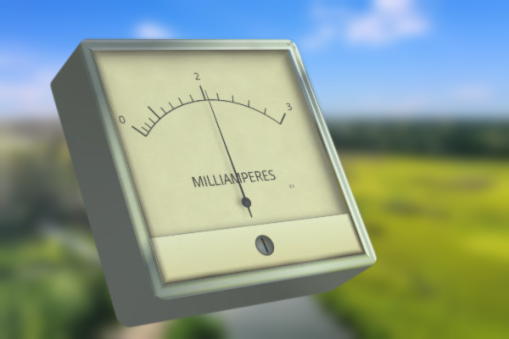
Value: 2 mA
